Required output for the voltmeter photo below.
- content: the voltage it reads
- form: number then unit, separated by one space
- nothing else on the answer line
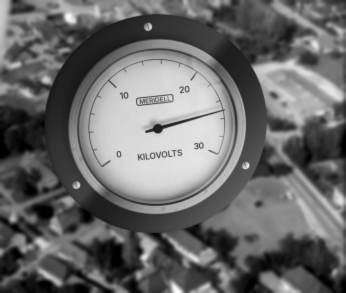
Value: 25 kV
